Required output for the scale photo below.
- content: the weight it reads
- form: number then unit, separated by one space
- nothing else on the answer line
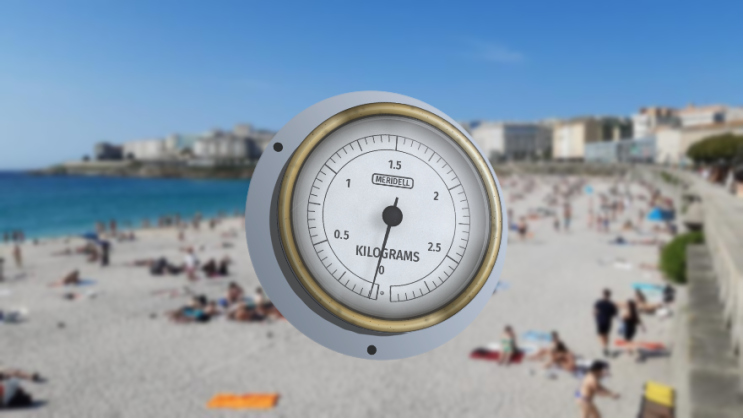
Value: 0.05 kg
